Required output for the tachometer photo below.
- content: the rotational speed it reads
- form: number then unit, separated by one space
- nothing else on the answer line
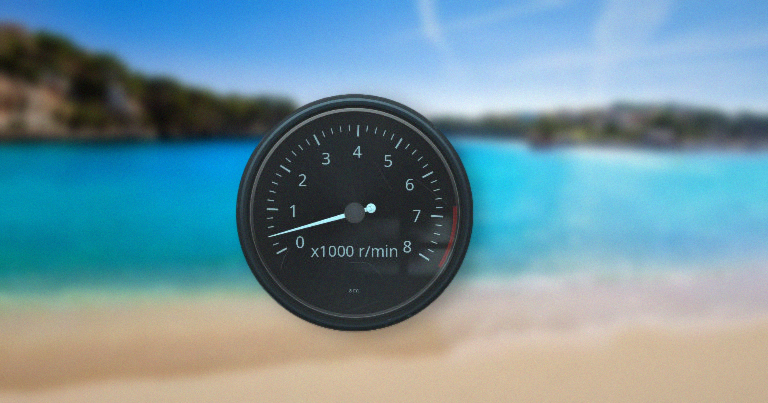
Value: 400 rpm
